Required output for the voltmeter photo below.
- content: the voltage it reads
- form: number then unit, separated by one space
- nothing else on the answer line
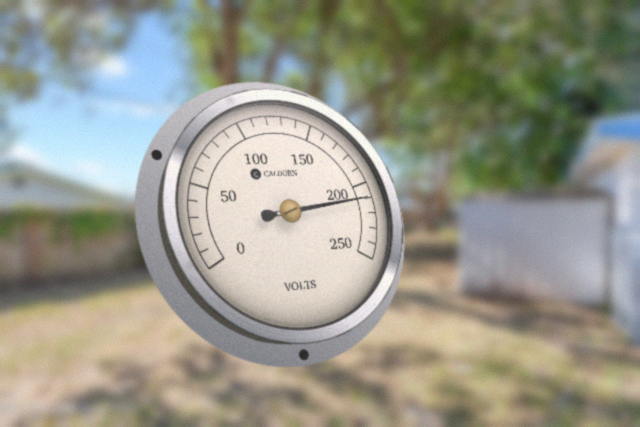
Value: 210 V
